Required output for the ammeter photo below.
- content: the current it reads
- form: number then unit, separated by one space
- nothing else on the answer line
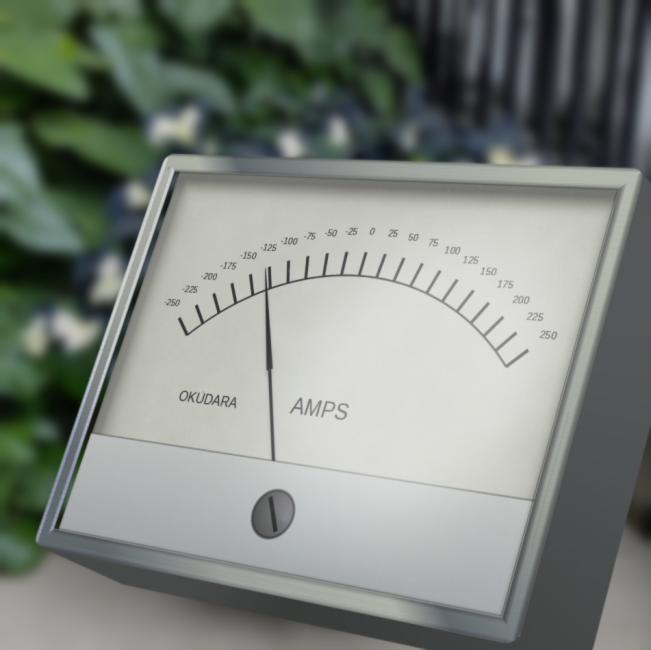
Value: -125 A
